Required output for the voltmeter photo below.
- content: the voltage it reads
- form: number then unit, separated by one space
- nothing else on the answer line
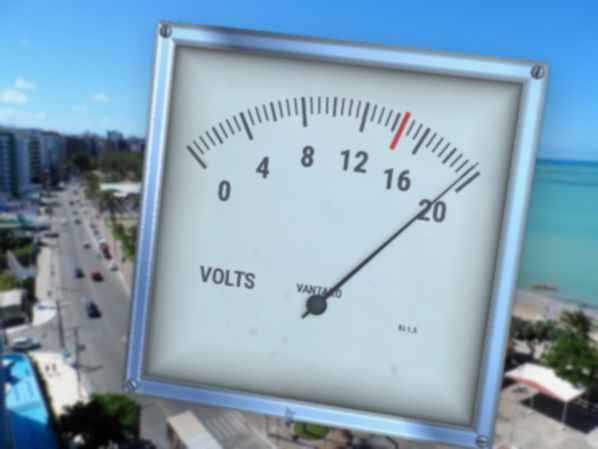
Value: 19.5 V
